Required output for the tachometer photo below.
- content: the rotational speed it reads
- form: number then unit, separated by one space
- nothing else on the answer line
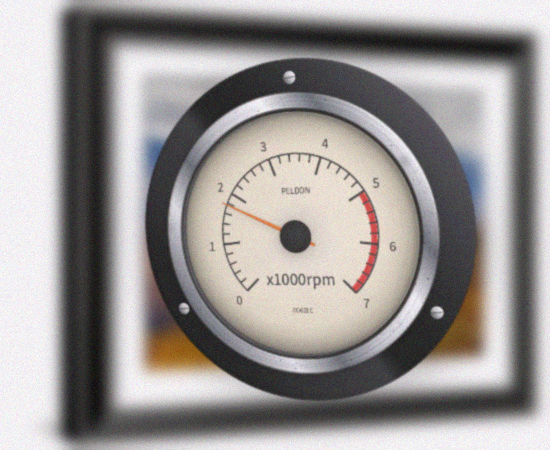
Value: 1800 rpm
